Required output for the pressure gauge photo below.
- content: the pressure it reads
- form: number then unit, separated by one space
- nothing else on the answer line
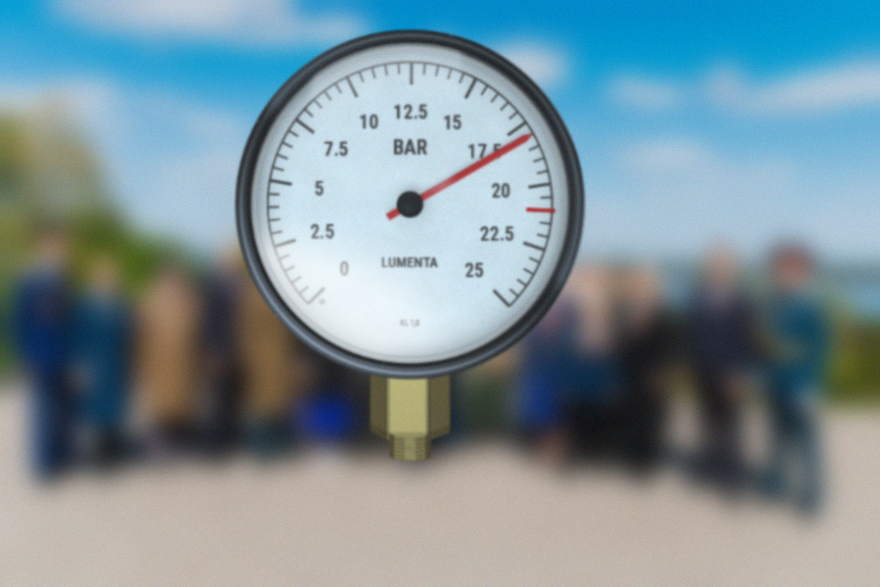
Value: 18 bar
